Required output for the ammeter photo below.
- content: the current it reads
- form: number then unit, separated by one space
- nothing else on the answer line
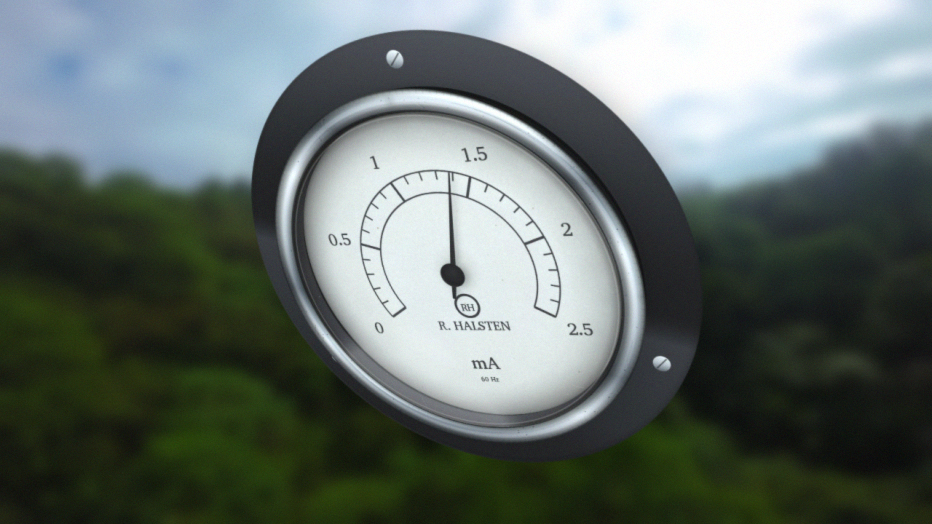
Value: 1.4 mA
